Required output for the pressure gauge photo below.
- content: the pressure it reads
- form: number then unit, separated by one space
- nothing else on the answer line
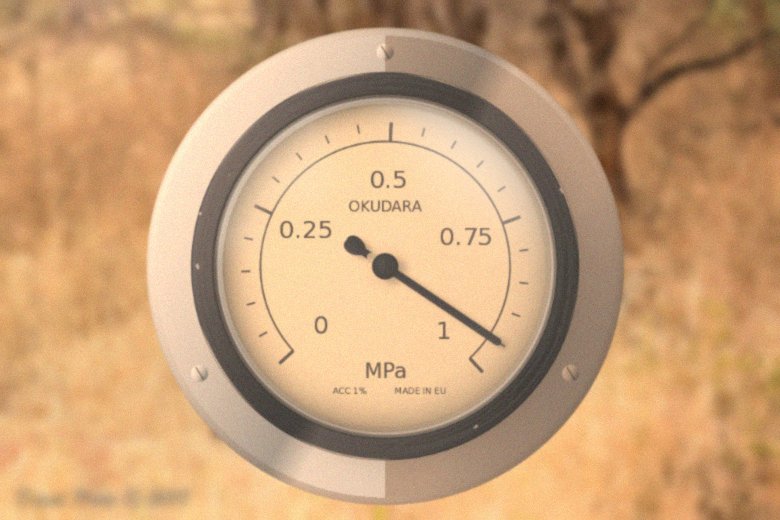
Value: 0.95 MPa
